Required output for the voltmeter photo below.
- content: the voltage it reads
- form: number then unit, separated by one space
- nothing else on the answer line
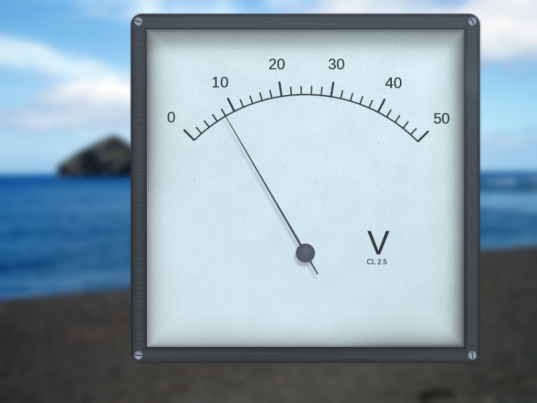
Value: 8 V
